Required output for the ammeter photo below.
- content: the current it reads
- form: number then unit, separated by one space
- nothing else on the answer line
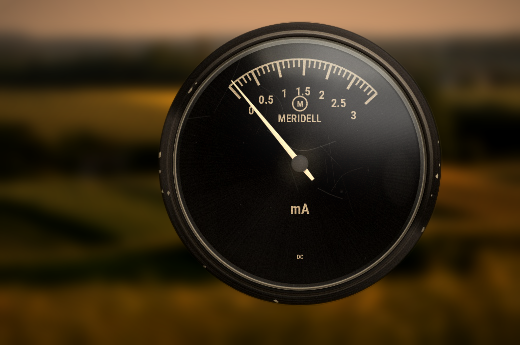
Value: 0.1 mA
